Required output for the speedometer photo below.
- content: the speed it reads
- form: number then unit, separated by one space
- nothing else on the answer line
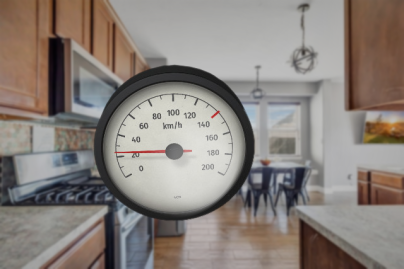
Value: 25 km/h
